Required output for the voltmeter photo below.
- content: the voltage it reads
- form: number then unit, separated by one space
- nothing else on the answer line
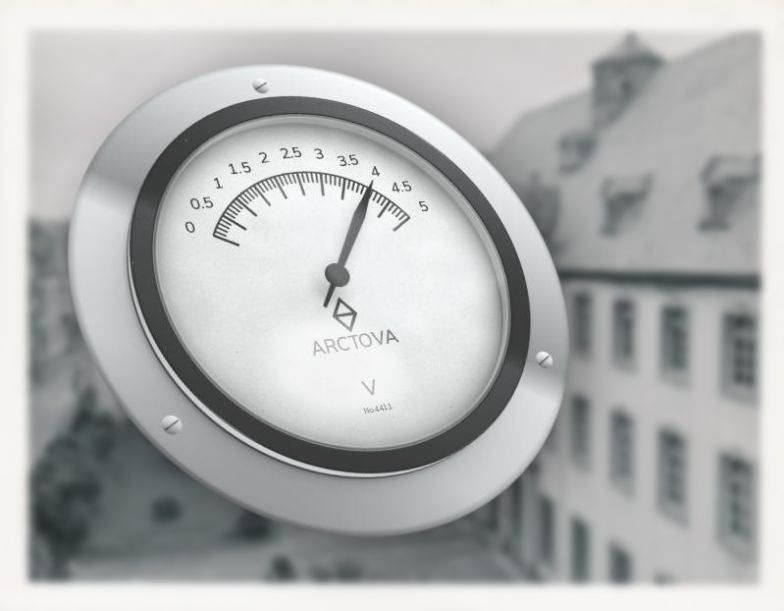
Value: 4 V
